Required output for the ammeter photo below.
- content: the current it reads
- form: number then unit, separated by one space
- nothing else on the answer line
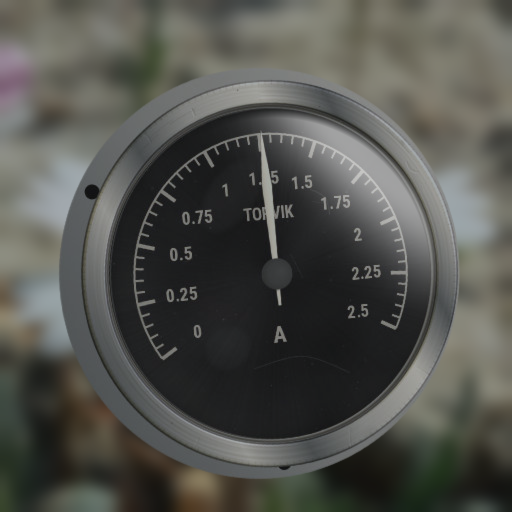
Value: 1.25 A
